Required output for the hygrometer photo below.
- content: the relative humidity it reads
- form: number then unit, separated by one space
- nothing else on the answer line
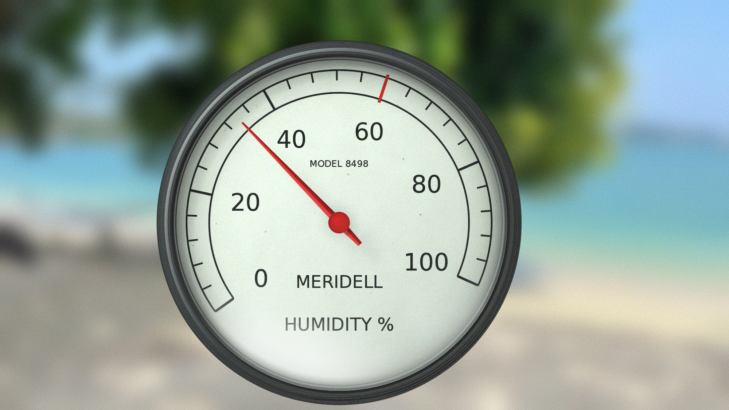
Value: 34 %
